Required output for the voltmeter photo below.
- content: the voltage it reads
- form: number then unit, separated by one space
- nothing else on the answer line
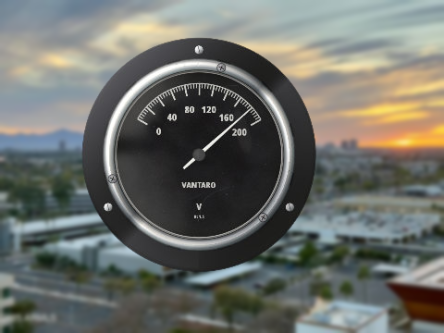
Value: 180 V
